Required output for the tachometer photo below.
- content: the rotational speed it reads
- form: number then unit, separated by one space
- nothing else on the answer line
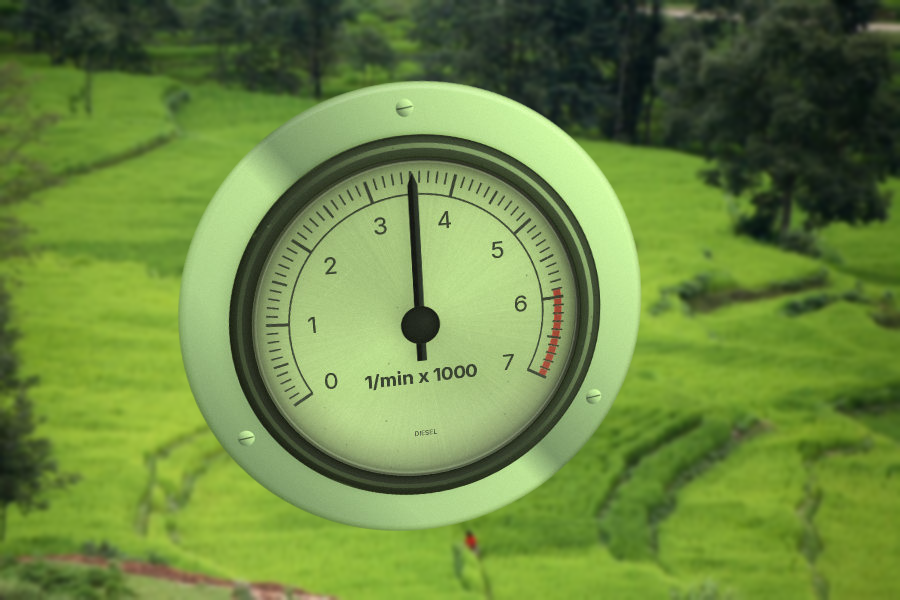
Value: 3500 rpm
